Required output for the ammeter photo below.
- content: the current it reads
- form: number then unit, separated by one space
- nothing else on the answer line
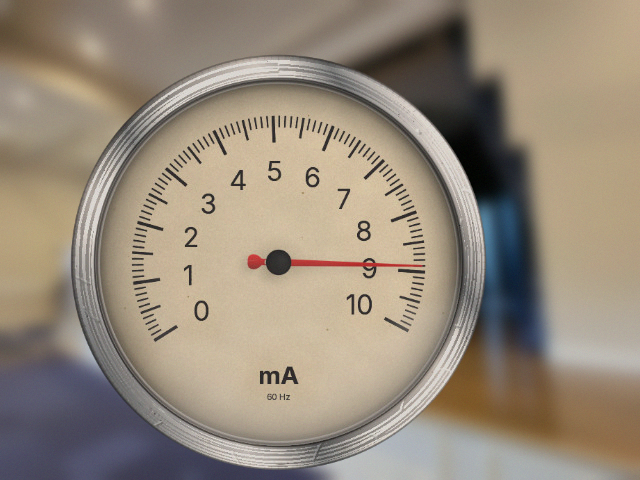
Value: 8.9 mA
